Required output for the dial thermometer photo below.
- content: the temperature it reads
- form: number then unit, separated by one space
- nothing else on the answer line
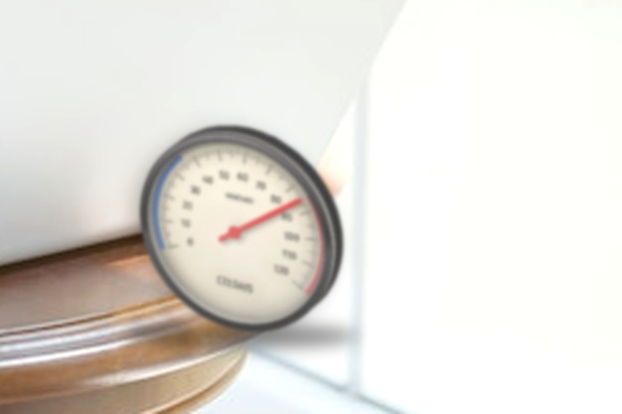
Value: 85 °C
